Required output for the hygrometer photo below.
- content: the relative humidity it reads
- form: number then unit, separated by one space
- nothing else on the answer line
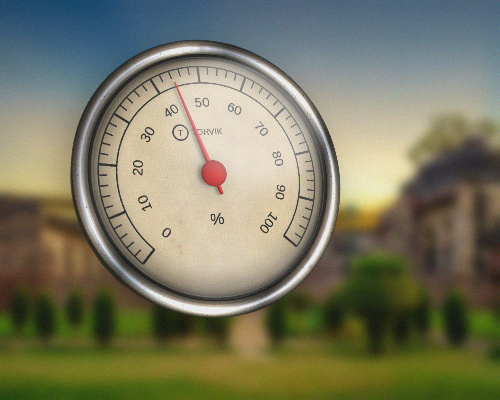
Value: 44 %
